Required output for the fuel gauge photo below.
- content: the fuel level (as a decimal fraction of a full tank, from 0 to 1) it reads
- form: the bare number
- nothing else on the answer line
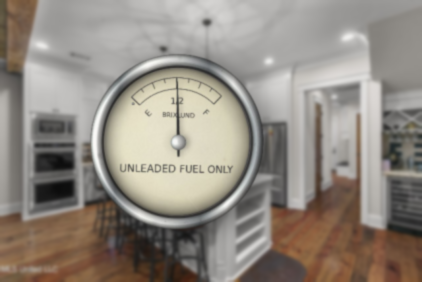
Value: 0.5
